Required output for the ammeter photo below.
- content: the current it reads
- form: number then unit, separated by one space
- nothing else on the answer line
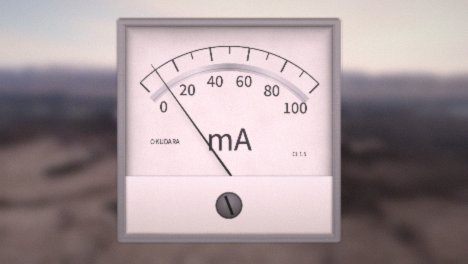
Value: 10 mA
